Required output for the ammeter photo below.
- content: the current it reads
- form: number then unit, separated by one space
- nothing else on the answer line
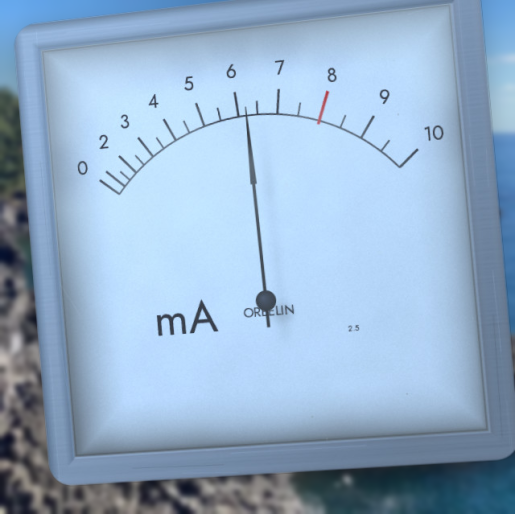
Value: 6.25 mA
